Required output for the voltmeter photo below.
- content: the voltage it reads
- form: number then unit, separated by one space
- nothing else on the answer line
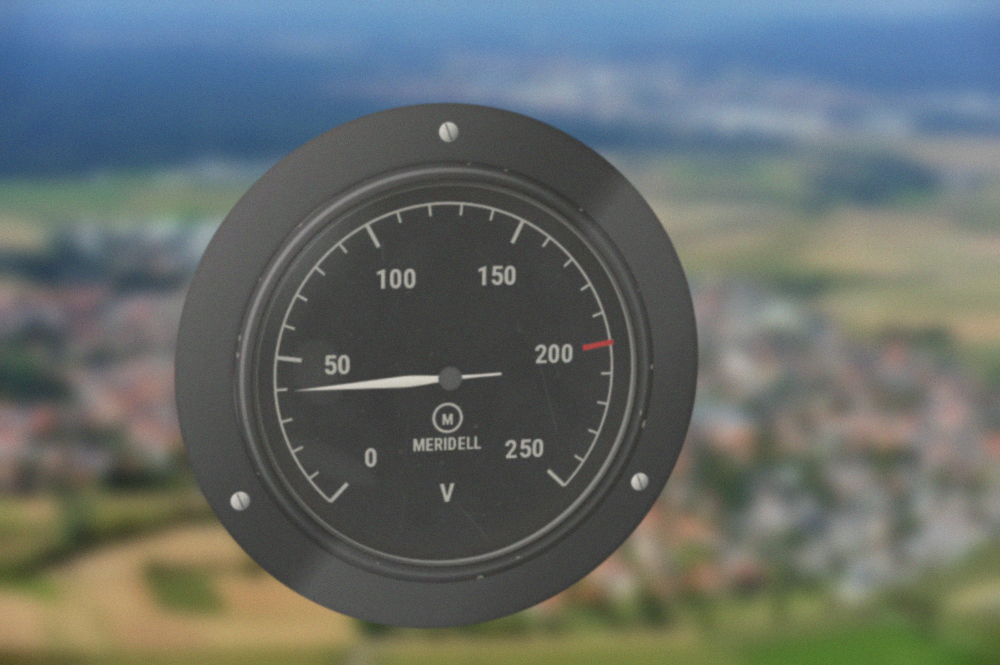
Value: 40 V
